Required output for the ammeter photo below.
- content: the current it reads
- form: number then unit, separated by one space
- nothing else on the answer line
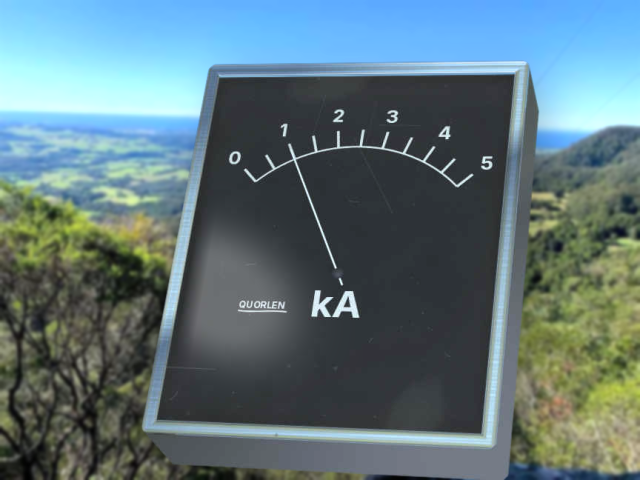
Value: 1 kA
